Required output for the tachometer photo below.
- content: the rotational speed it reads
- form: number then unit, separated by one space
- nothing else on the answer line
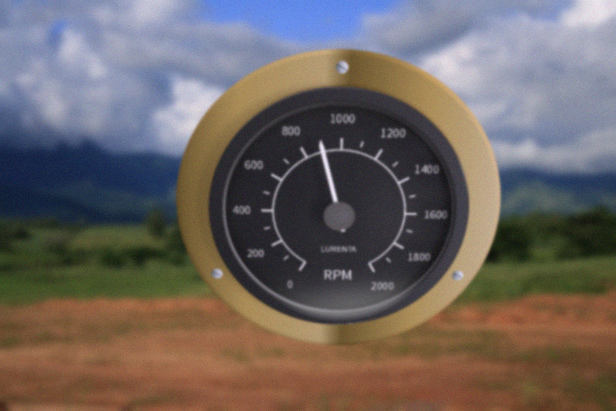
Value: 900 rpm
